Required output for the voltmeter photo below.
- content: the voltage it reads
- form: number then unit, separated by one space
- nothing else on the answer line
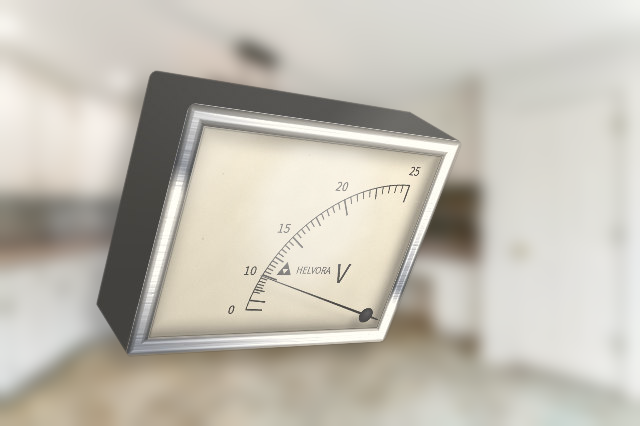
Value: 10 V
